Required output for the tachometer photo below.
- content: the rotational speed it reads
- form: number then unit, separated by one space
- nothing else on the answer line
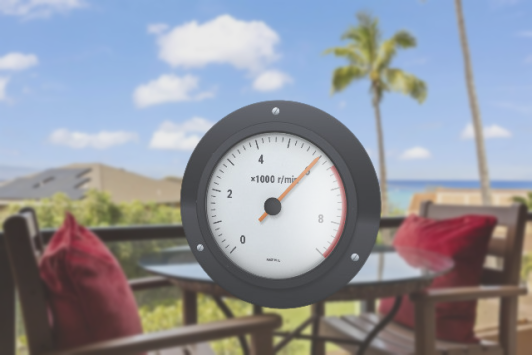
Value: 6000 rpm
